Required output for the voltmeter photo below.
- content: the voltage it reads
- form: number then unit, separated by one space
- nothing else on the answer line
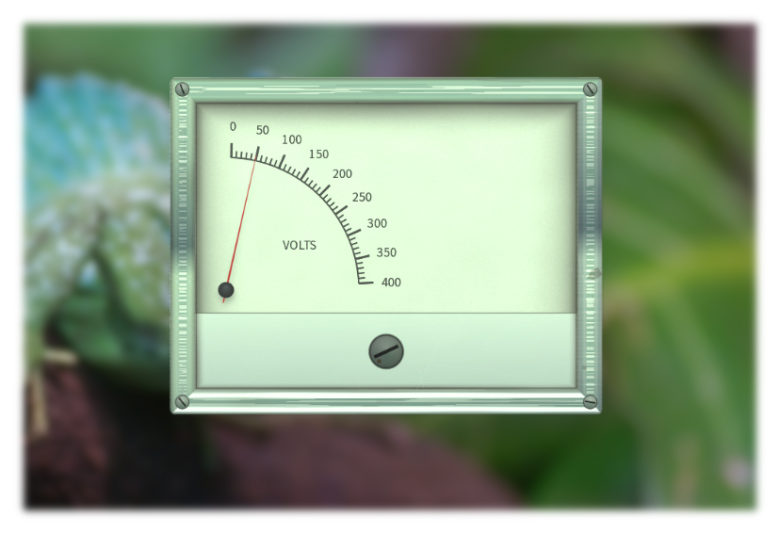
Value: 50 V
